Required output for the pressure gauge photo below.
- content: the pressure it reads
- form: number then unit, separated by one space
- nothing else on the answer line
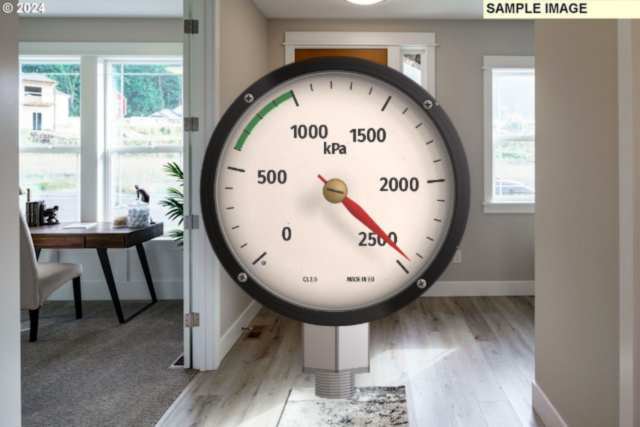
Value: 2450 kPa
